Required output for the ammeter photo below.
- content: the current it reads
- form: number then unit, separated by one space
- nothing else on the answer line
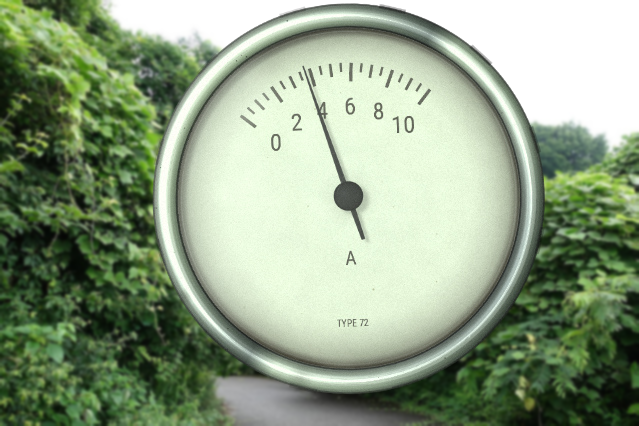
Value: 3.75 A
